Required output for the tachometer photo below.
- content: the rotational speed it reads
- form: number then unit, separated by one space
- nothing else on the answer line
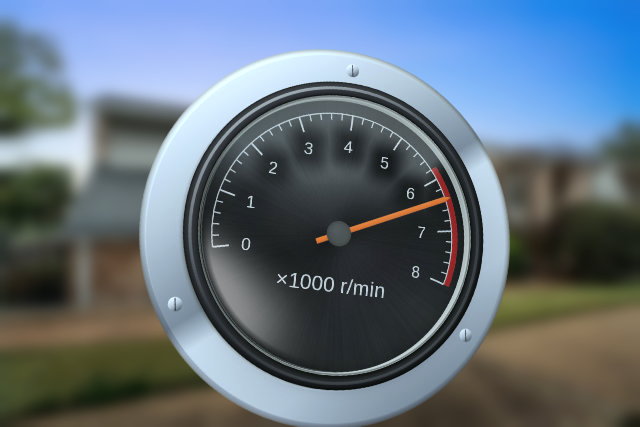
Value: 6400 rpm
